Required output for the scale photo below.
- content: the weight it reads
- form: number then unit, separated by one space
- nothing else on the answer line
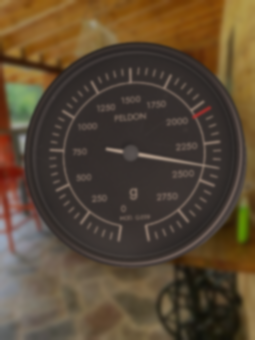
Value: 2400 g
